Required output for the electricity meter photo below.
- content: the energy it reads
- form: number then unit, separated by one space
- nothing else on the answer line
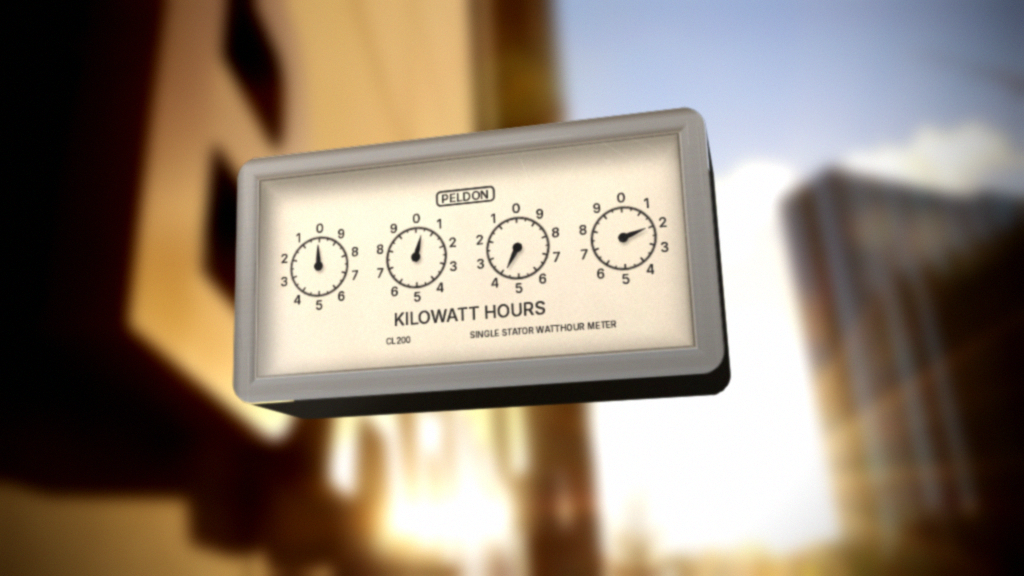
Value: 42 kWh
